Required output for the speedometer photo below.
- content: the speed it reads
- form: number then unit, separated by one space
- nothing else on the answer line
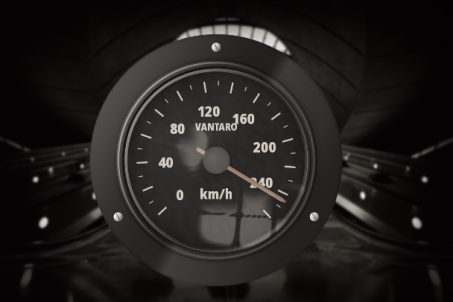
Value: 245 km/h
